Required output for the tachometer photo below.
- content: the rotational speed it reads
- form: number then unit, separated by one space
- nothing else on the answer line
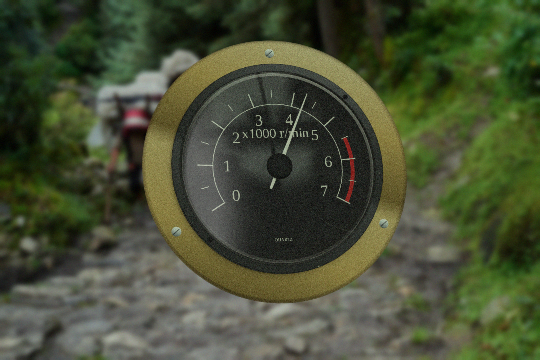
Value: 4250 rpm
